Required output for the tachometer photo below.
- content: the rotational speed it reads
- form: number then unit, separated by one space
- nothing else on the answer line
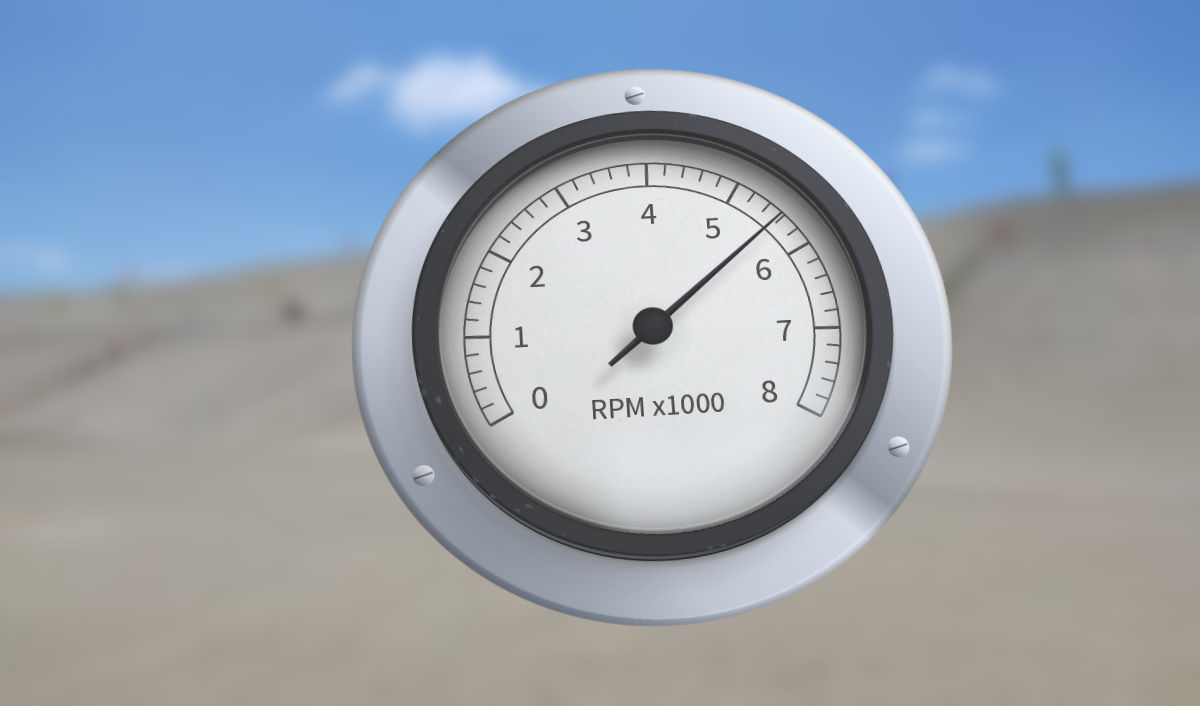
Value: 5600 rpm
